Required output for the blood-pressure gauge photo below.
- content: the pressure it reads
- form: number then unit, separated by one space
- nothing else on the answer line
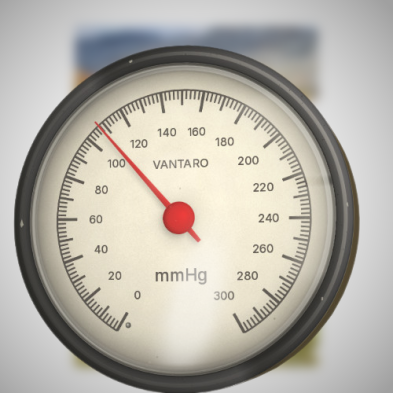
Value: 108 mmHg
